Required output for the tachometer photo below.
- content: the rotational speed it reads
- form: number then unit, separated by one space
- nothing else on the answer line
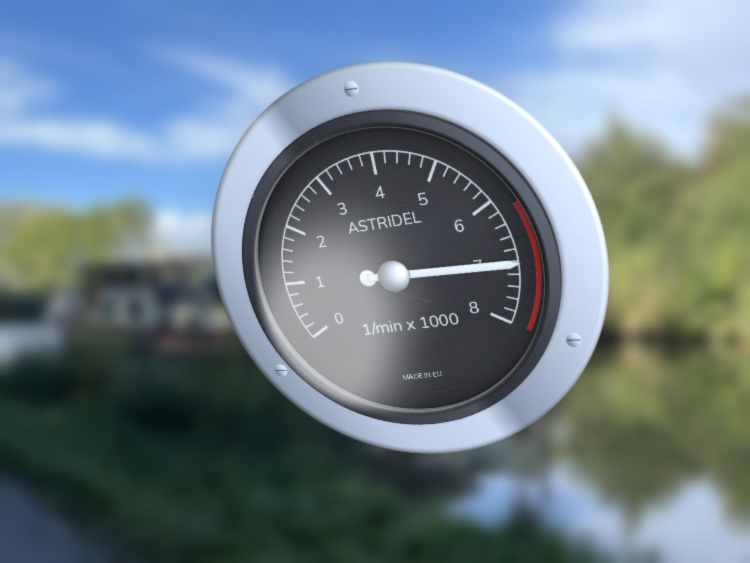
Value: 7000 rpm
